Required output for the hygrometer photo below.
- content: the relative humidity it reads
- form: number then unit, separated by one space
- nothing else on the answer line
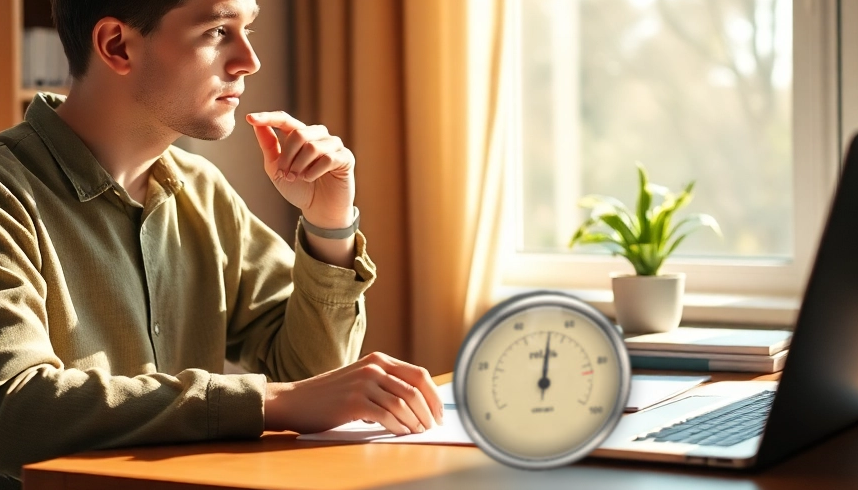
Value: 52 %
